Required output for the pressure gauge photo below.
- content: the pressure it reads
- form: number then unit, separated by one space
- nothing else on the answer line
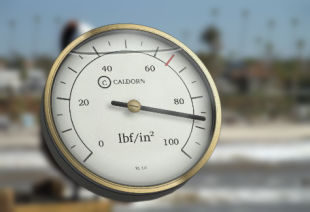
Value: 87.5 psi
